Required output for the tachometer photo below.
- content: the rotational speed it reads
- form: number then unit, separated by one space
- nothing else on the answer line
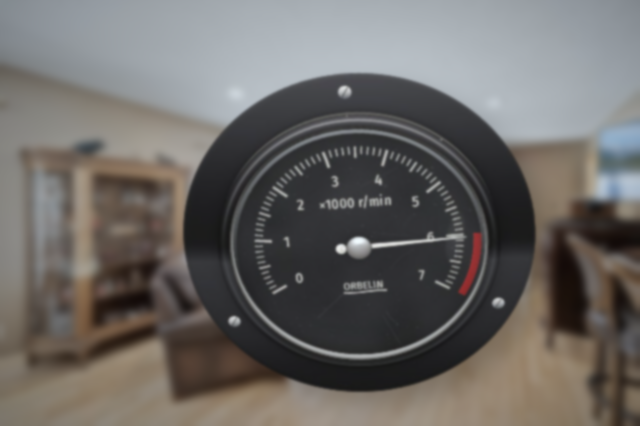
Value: 6000 rpm
